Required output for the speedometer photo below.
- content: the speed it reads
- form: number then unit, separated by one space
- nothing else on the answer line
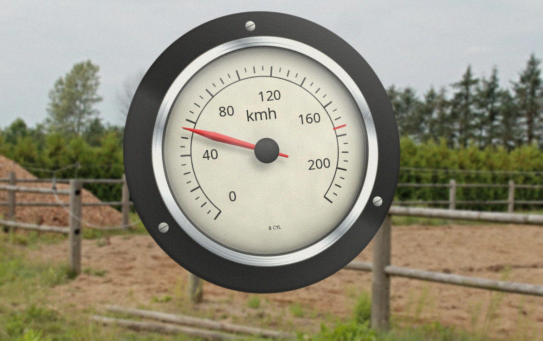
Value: 55 km/h
